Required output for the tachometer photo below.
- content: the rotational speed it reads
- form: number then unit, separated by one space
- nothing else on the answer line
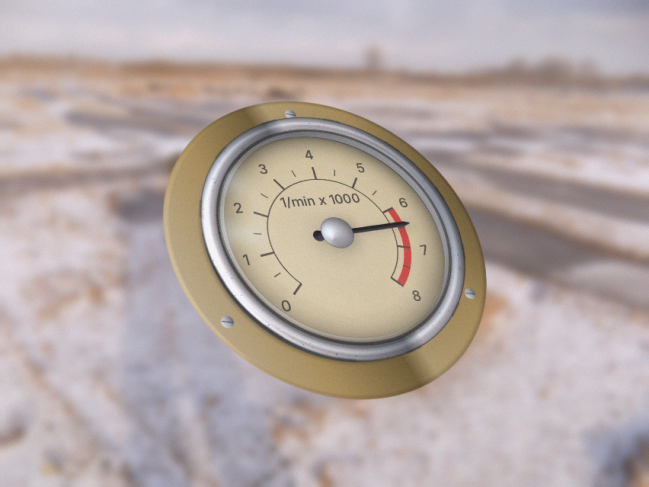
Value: 6500 rpm
